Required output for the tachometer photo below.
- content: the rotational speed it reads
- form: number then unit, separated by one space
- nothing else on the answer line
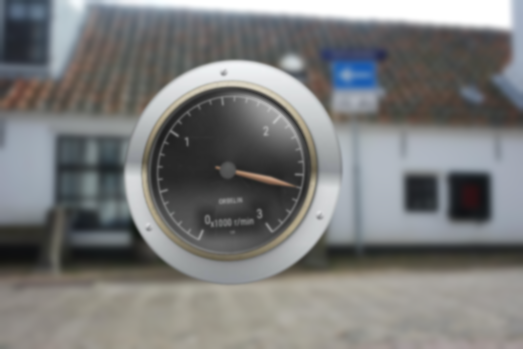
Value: 2600 rpm
